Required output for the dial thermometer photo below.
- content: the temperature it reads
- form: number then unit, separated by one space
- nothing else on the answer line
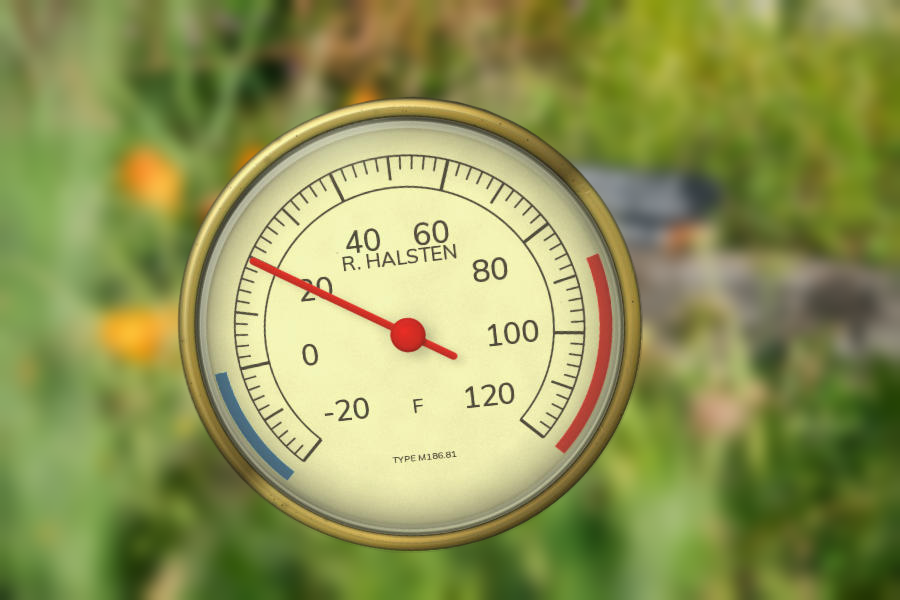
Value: 20 °F
